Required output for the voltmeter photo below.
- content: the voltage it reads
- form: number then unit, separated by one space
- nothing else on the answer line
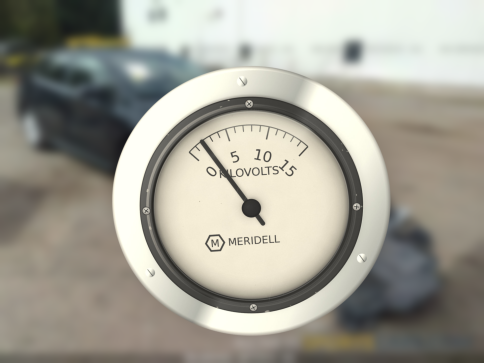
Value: 2 kV
